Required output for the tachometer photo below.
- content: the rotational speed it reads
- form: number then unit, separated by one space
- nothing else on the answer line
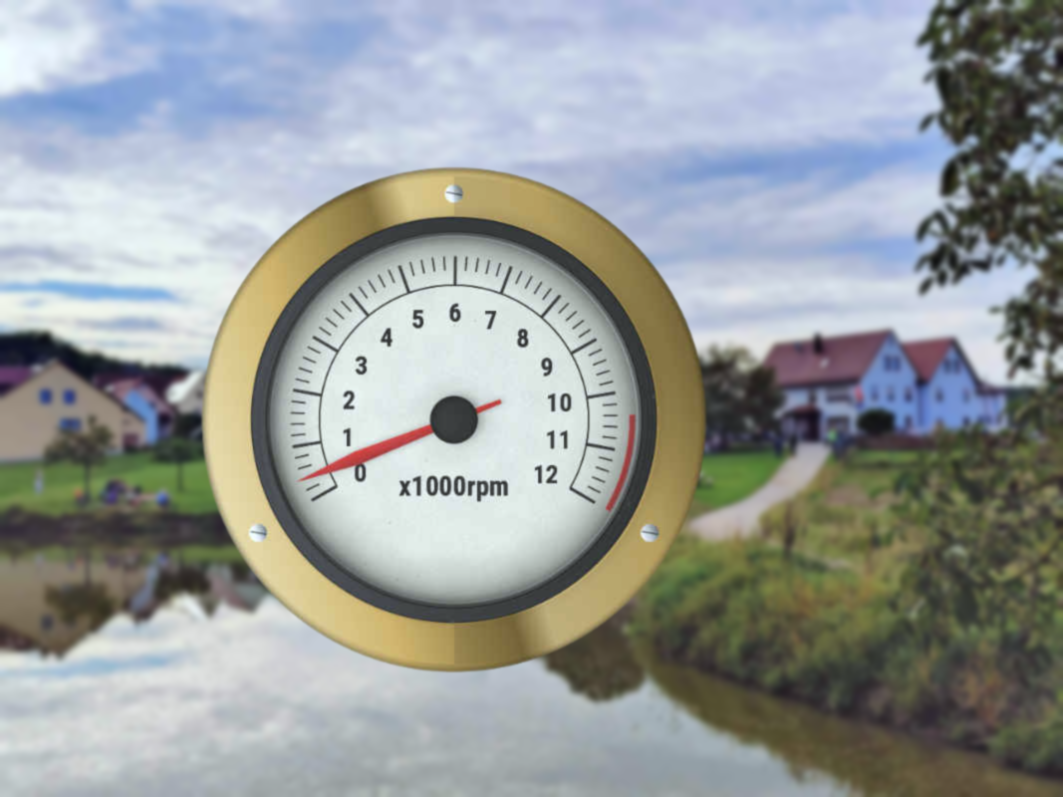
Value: 400 rpm
